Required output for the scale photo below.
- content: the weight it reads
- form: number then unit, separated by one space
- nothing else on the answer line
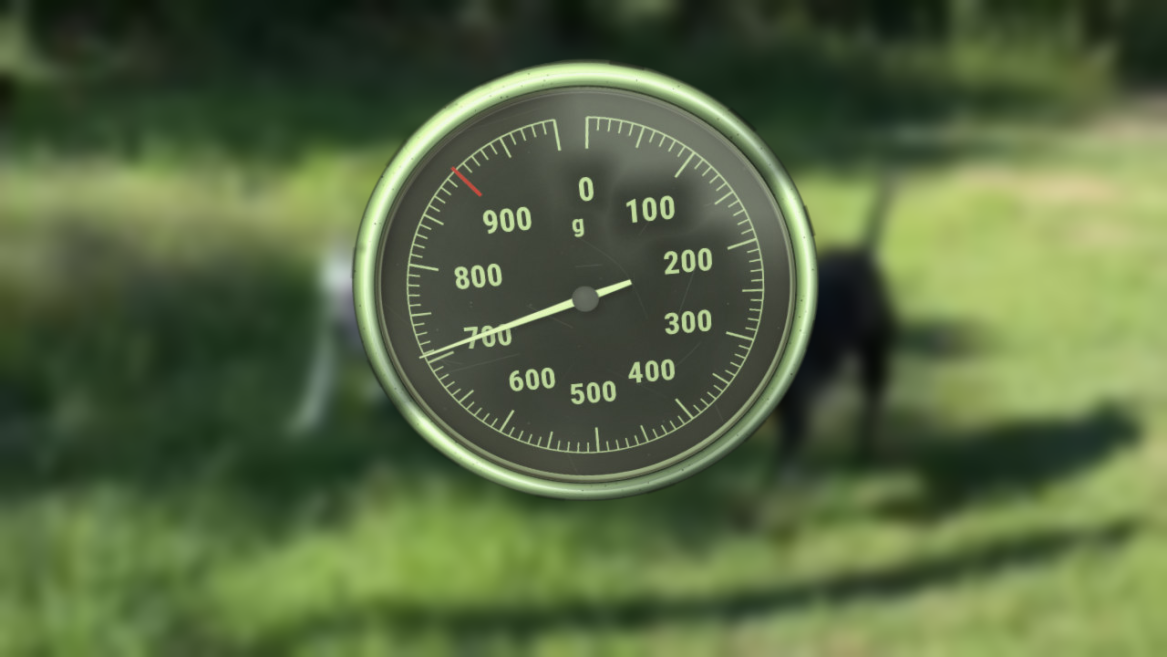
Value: 710 g
